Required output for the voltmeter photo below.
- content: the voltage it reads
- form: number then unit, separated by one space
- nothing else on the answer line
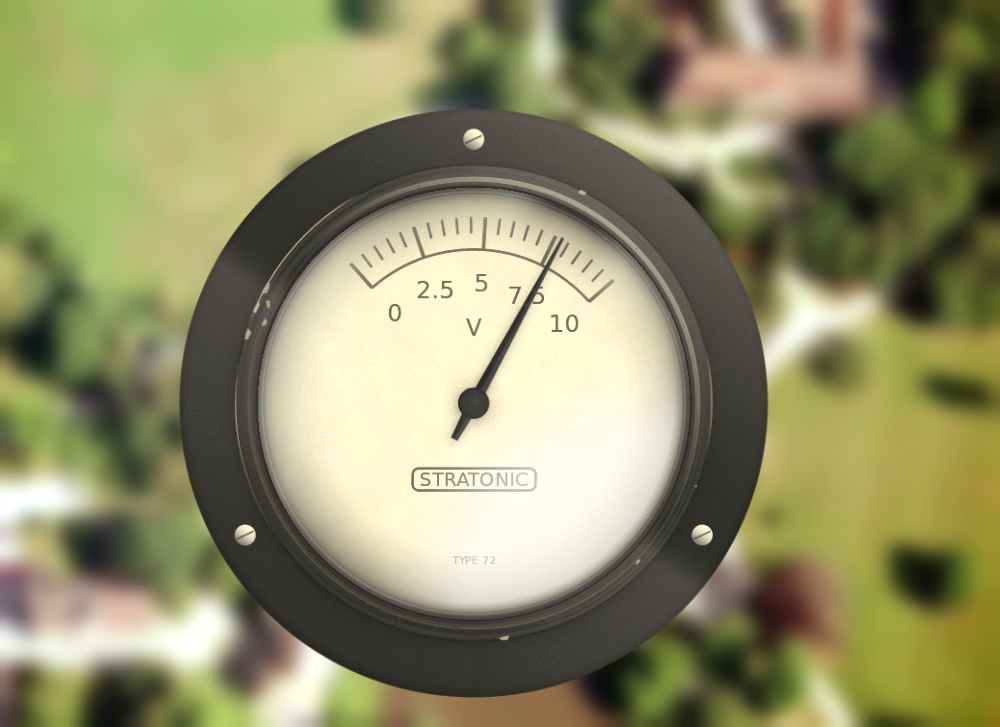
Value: 7.75 V
